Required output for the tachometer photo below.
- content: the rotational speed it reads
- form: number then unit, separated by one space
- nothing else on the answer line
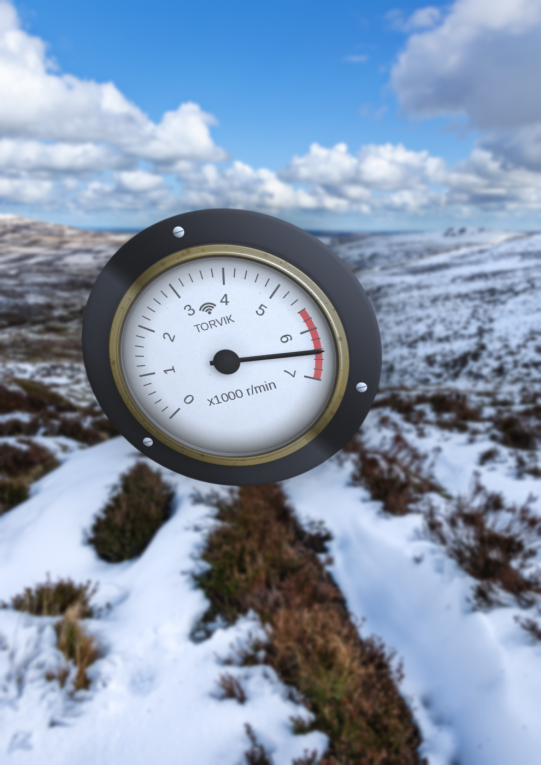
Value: 6400 rpm
